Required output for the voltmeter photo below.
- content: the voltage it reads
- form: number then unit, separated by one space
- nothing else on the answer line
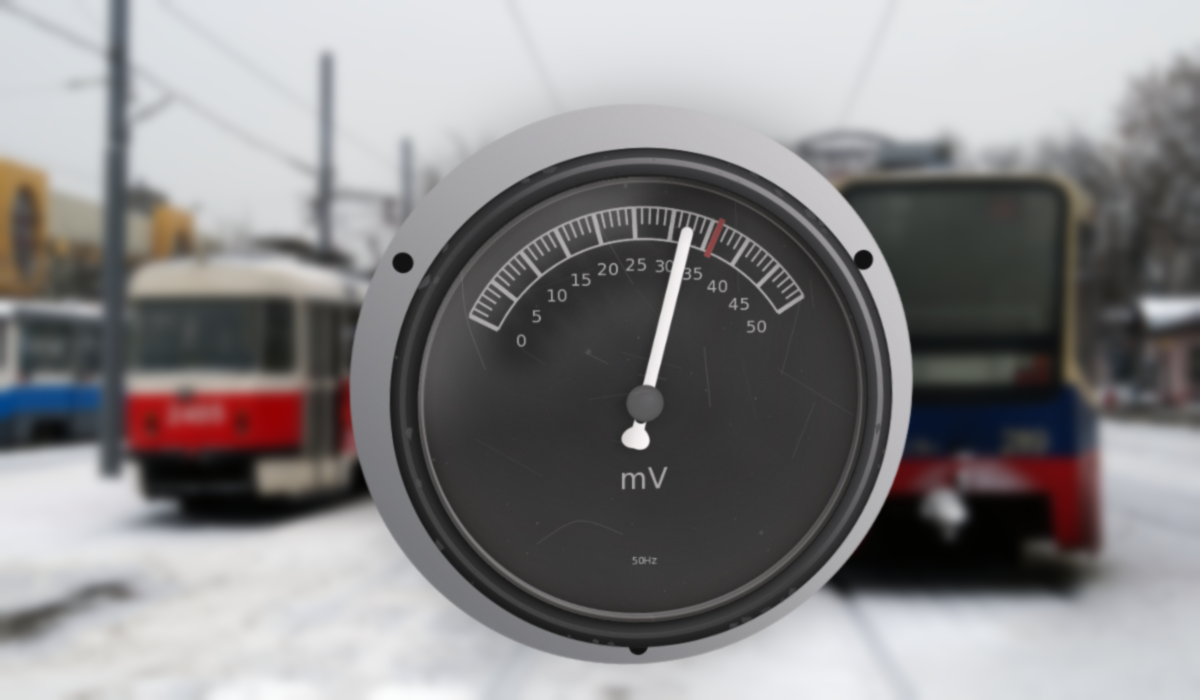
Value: 32 mV
